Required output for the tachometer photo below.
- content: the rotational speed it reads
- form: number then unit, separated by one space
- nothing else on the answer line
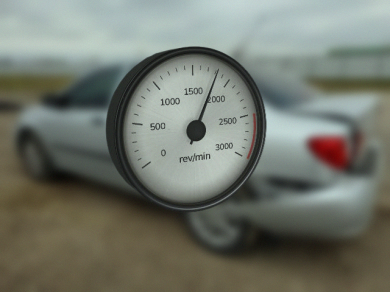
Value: 1800 rpm
